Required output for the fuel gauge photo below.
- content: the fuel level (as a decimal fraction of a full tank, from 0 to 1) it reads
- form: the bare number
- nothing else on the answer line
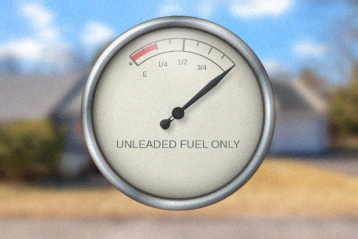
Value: 1
